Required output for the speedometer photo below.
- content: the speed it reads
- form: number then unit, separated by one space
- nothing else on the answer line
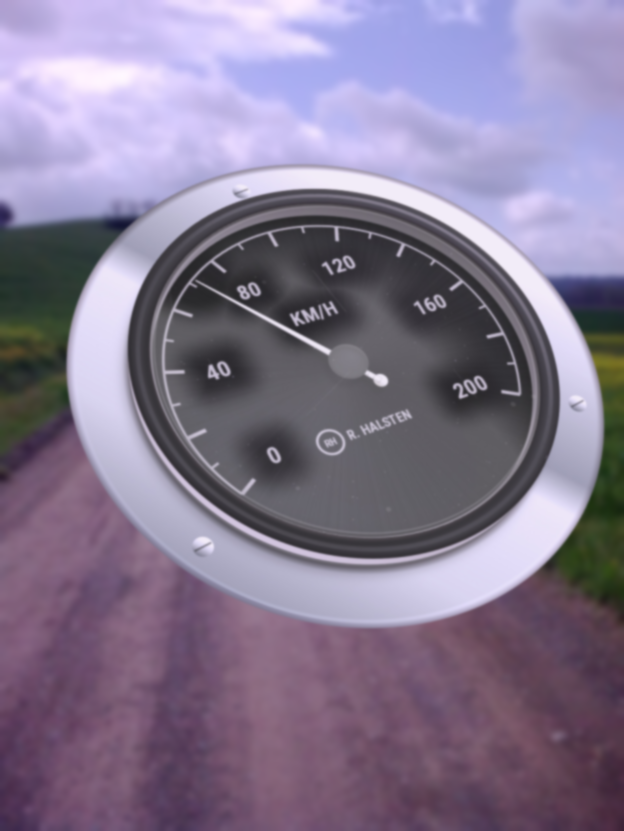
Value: 70 km/h
